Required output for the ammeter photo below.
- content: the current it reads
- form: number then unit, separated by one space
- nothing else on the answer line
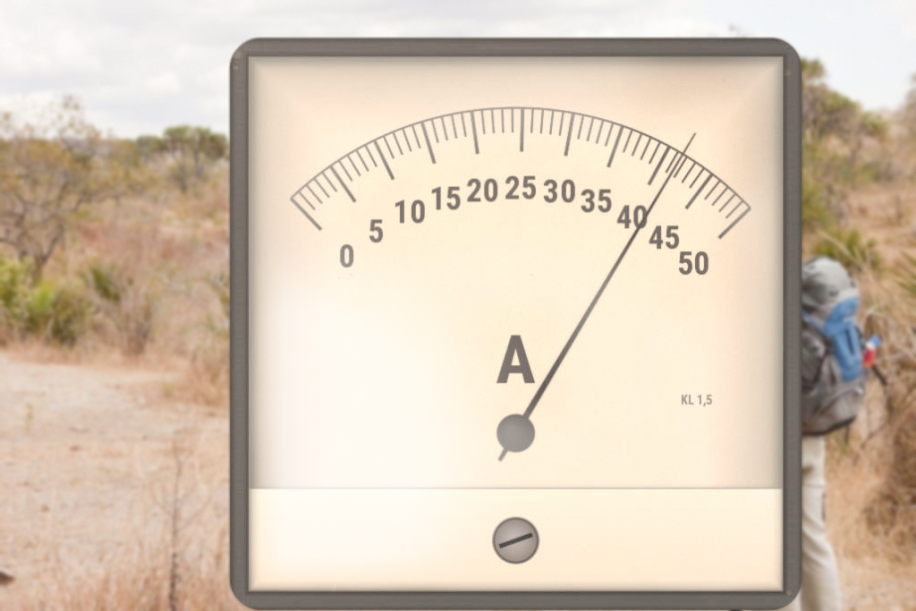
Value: 41.5 A
